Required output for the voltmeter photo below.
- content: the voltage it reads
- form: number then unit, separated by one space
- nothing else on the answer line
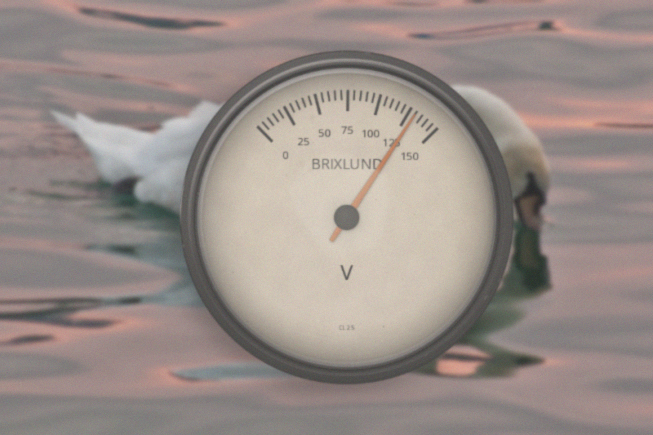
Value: 130 V
